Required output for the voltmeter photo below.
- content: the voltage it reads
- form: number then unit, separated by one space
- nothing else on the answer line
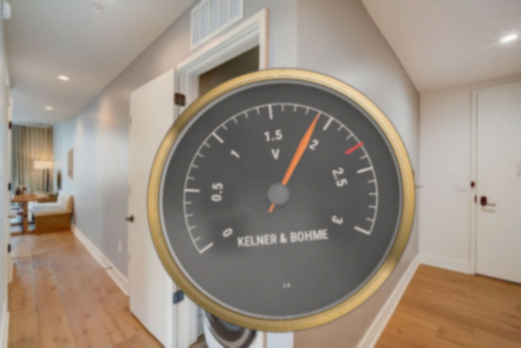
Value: 1.9 V
